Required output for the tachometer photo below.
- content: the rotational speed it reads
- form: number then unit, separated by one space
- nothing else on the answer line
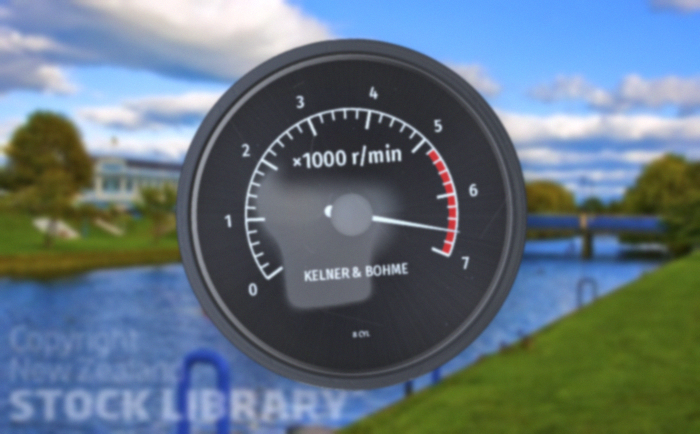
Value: 6600 rpm
